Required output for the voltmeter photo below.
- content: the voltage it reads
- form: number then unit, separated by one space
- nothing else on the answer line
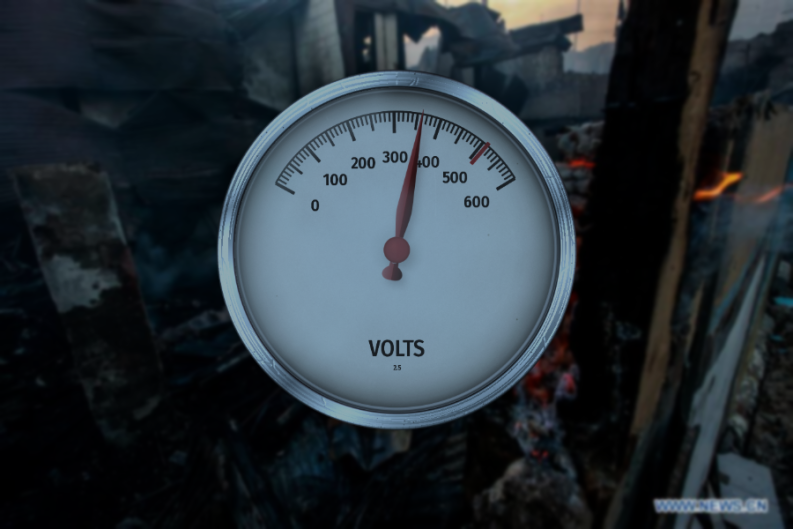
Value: 360 V
